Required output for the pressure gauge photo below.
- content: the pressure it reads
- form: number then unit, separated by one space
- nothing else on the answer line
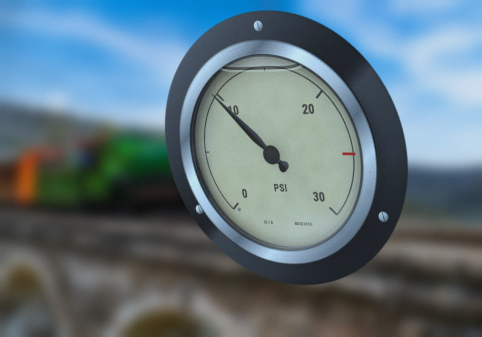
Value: 10 psi
